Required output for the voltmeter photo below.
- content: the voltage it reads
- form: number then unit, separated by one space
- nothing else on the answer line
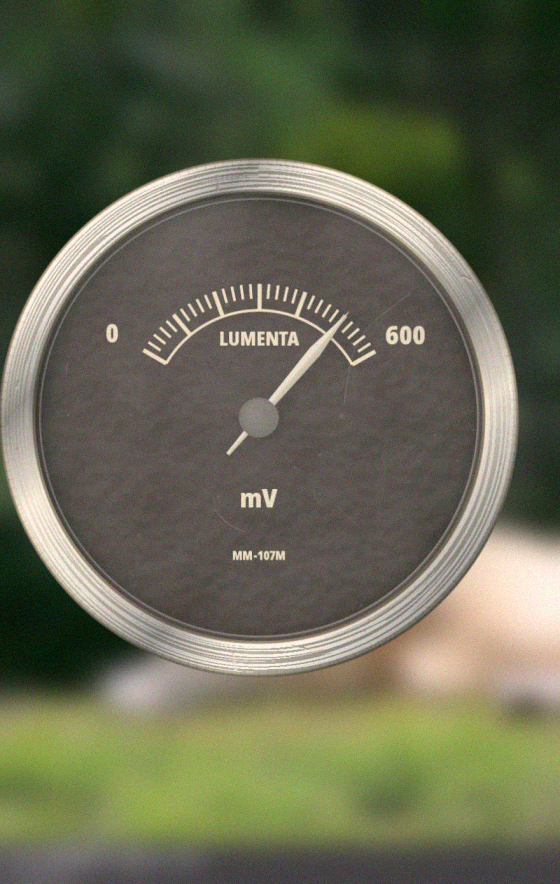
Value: 500 mV
